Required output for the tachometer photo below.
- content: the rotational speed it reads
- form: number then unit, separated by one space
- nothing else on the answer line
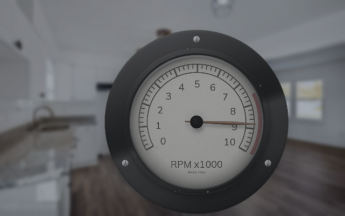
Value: 8800 rpm
